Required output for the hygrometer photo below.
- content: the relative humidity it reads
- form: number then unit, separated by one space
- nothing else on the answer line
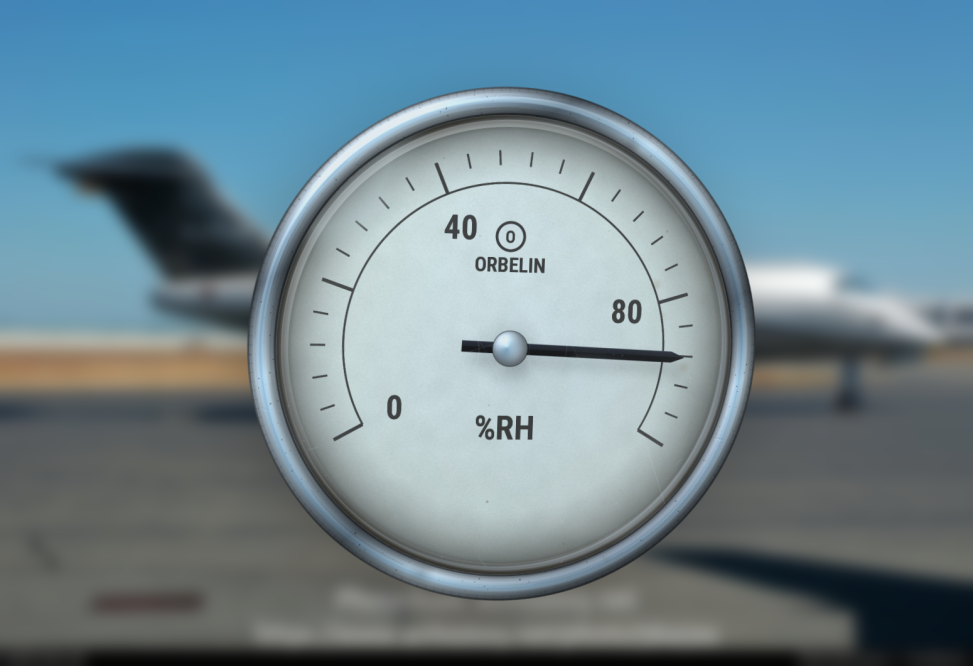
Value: 88 %
